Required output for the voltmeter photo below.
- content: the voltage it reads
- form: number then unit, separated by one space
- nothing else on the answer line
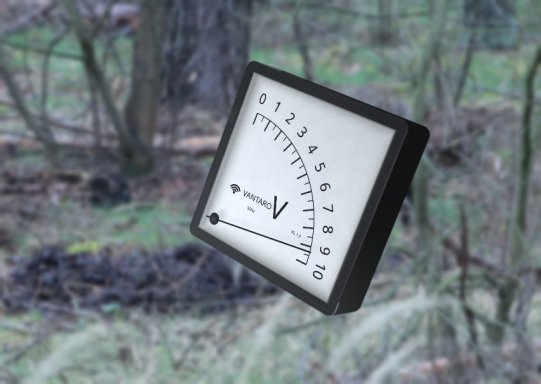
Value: 9.25 V
